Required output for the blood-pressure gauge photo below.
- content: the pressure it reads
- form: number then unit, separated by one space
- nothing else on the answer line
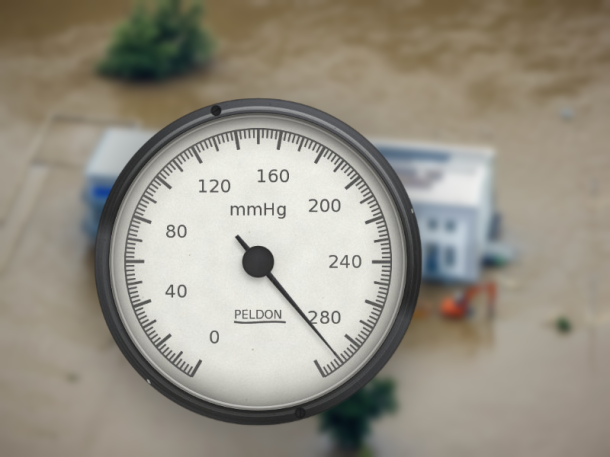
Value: 290 mmHg
